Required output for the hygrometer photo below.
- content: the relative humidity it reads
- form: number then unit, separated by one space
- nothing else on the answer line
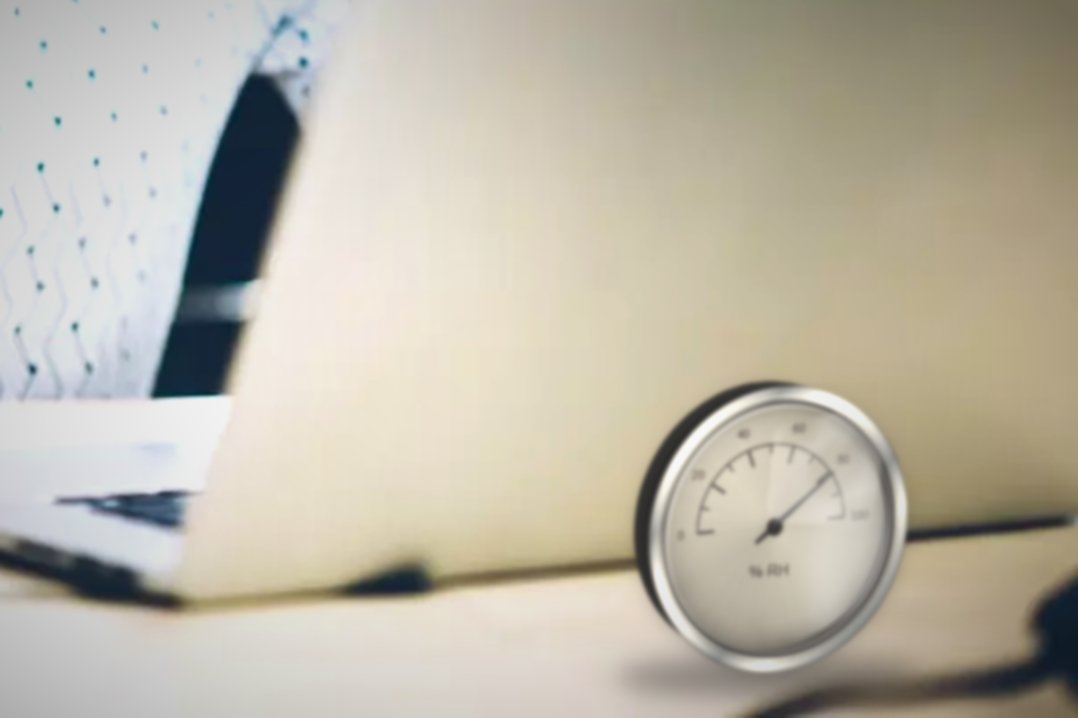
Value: 80 %
